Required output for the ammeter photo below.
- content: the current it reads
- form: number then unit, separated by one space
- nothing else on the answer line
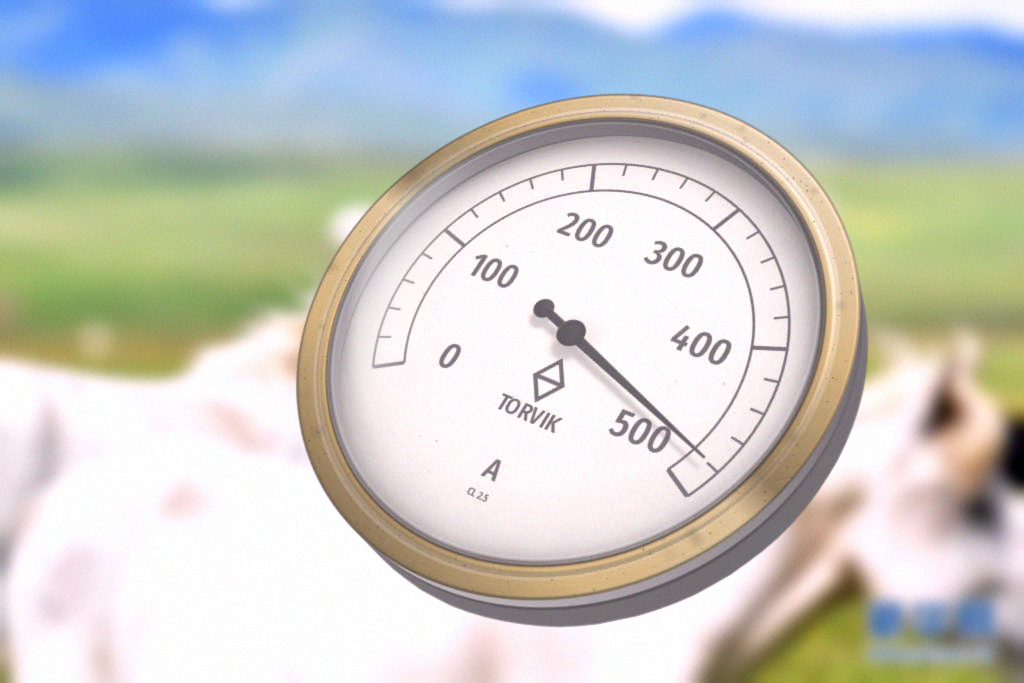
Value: 480 A
